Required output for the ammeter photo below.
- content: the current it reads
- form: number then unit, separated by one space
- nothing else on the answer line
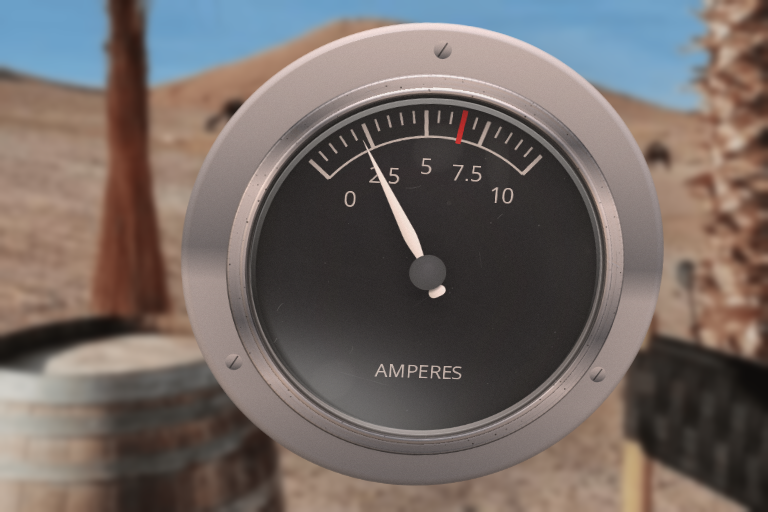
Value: 2.25 A
